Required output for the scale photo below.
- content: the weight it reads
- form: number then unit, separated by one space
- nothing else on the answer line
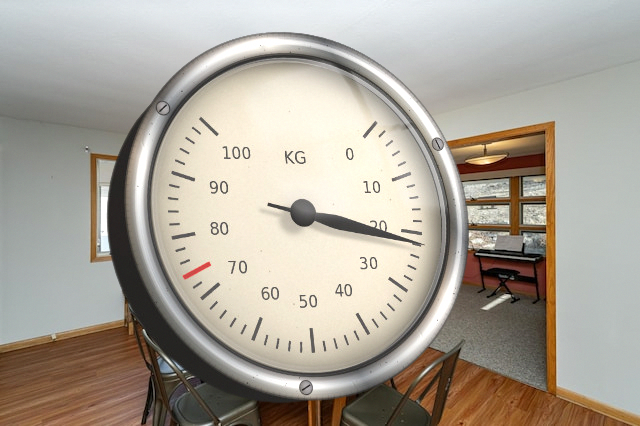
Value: 22 kg
